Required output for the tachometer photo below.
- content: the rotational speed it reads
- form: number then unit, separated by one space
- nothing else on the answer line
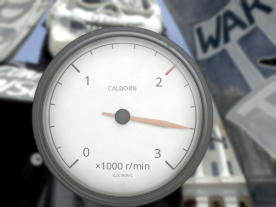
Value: 2600 rpm
